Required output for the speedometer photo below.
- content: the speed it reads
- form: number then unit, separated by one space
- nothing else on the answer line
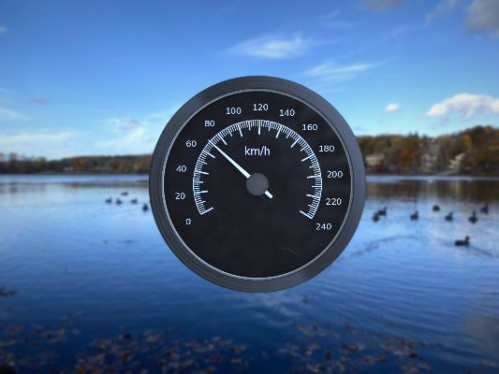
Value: 70 km/h
